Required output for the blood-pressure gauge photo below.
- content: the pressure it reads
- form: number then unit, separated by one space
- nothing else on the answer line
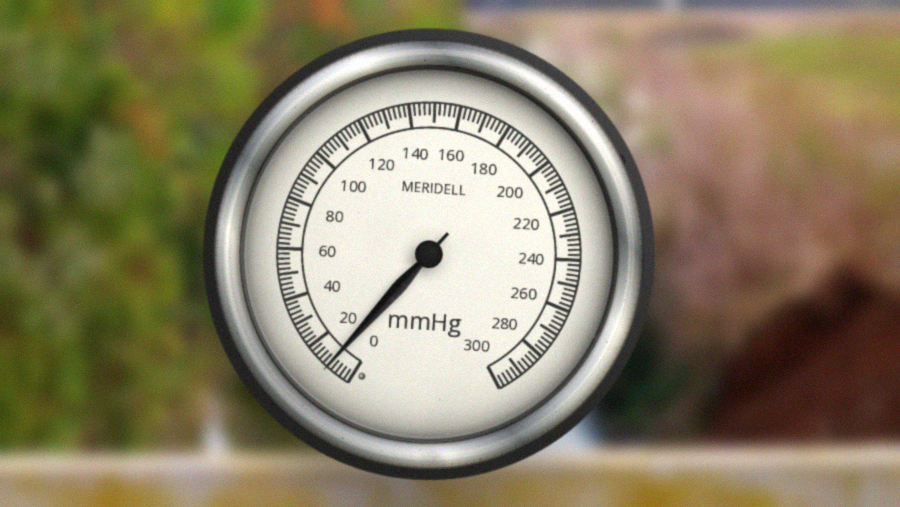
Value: 10 mmHg
